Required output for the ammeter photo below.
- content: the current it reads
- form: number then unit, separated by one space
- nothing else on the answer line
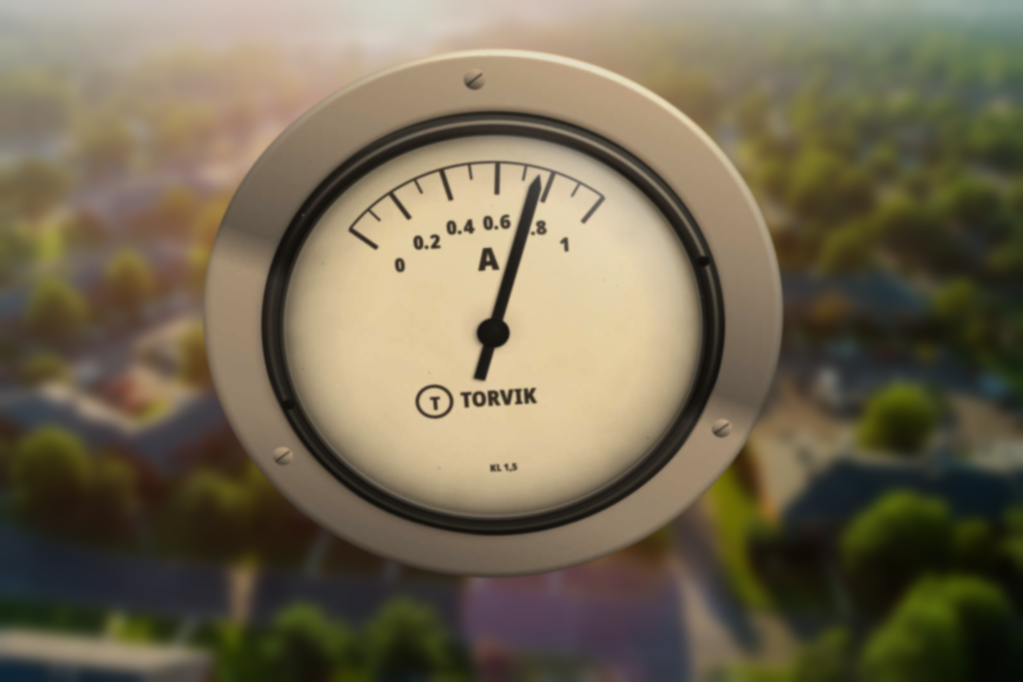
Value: 0.75 A
